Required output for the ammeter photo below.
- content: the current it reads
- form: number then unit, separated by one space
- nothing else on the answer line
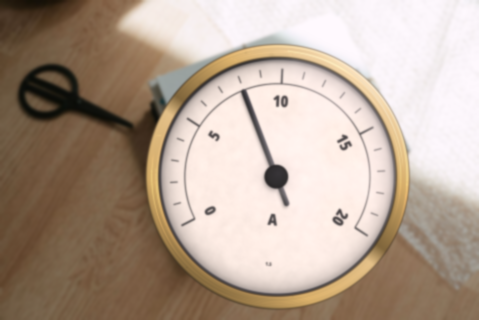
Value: 8 A
